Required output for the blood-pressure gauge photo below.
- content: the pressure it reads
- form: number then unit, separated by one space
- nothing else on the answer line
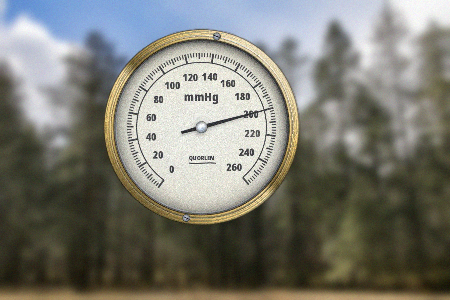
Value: 200 mmHg
